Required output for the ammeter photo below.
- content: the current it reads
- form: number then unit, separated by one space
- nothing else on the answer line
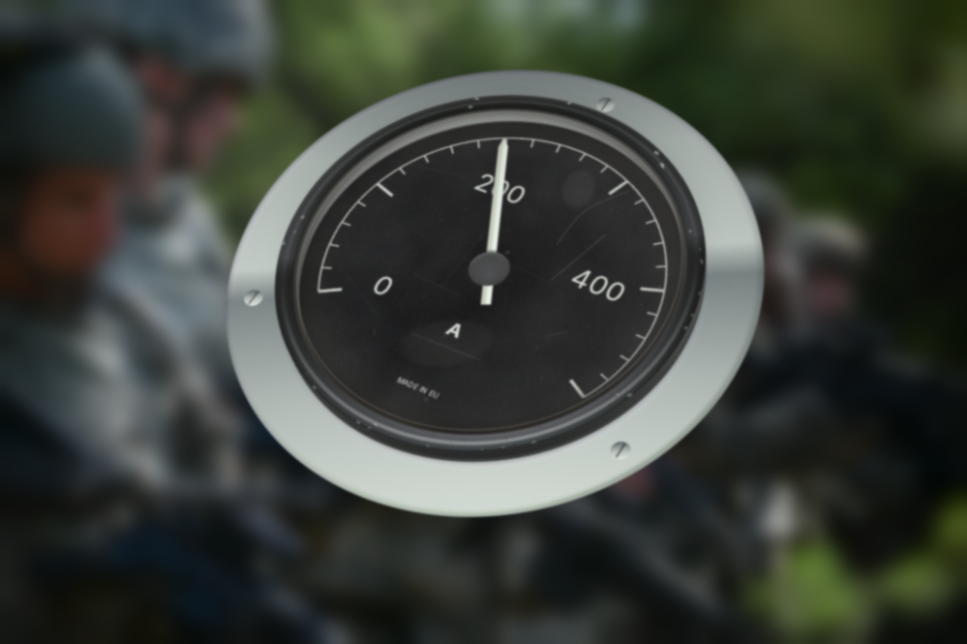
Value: 200 A
